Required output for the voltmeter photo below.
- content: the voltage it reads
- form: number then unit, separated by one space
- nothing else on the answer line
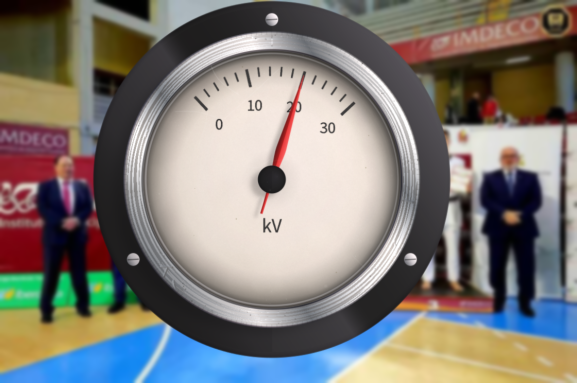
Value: 20 kV
